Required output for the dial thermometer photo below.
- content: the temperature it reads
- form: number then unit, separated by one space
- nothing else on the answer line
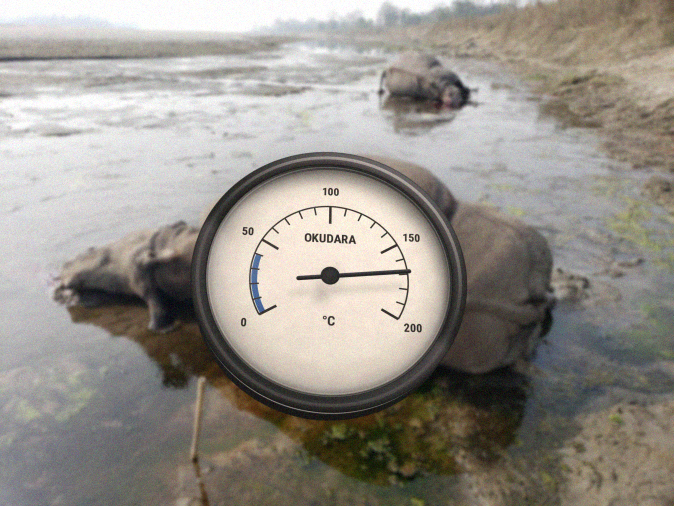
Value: 170 °C
